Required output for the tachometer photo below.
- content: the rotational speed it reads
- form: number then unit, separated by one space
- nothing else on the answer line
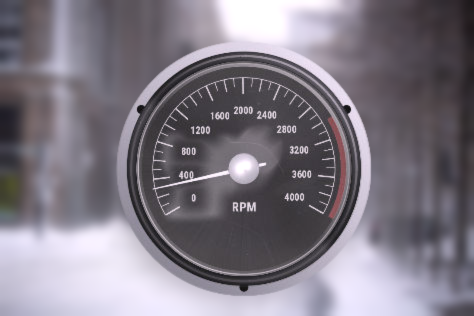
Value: 300 rpm
